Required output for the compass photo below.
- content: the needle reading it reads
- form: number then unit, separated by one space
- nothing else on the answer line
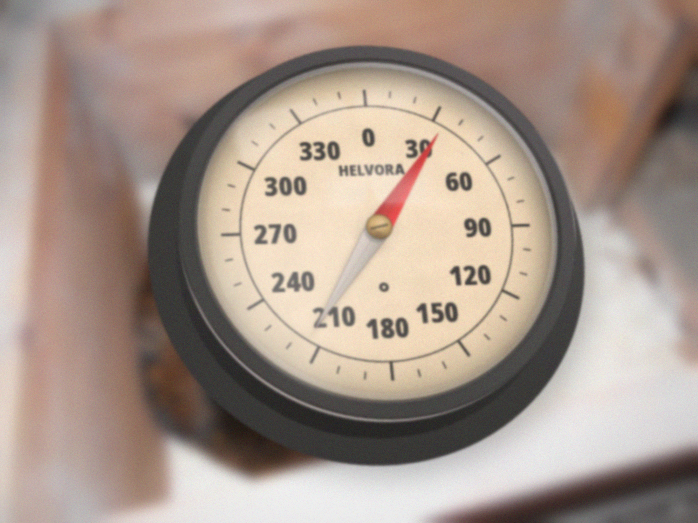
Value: 35 °
